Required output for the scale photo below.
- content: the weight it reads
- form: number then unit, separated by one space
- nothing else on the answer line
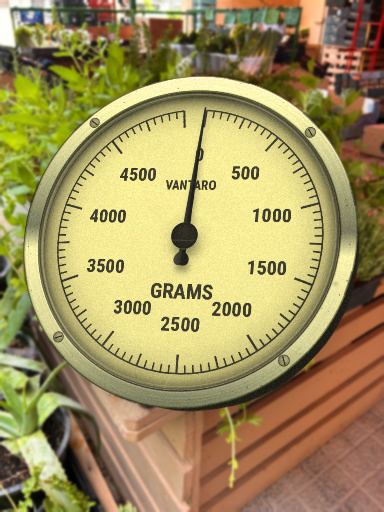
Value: 0 g
